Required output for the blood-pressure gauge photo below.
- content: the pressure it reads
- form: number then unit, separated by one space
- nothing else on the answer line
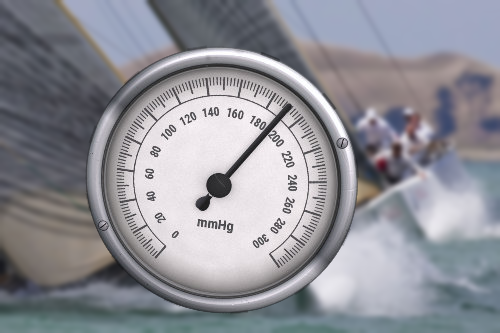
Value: 190 mmHg
